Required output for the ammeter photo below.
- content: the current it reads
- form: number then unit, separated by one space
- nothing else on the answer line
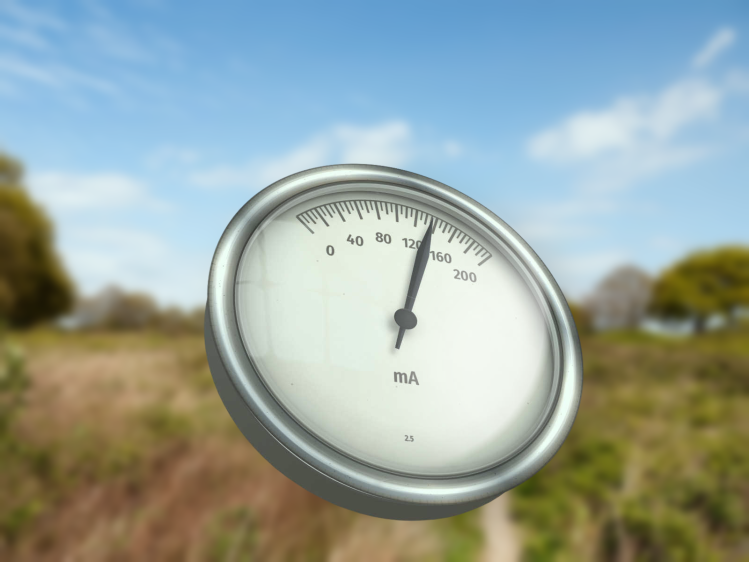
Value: 135 mA
